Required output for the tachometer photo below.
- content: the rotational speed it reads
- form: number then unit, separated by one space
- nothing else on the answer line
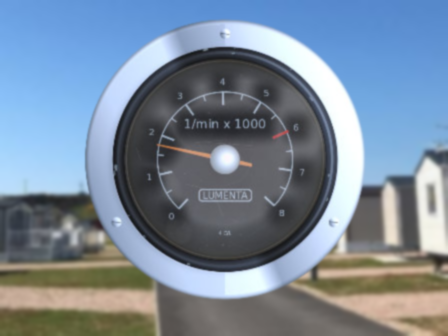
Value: 1750 rpm
